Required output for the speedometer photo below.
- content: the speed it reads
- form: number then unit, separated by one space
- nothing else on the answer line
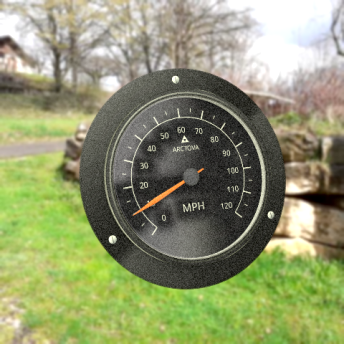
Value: 10 mph
